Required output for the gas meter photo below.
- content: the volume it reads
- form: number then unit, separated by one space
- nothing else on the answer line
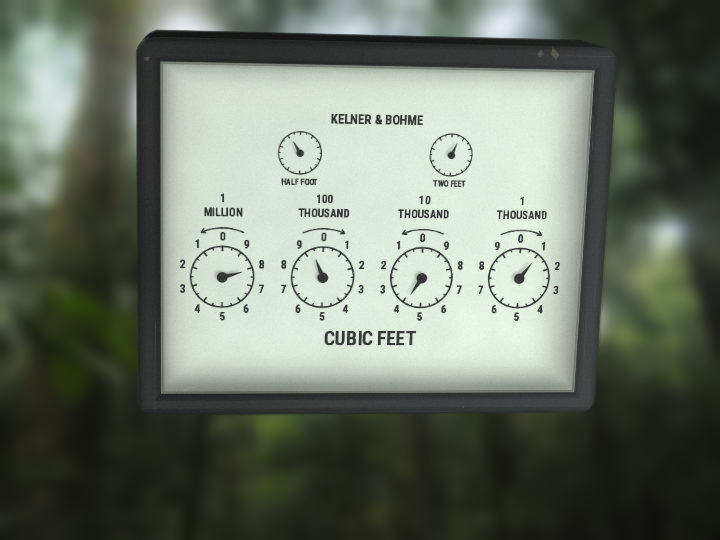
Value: 794100 ft³
